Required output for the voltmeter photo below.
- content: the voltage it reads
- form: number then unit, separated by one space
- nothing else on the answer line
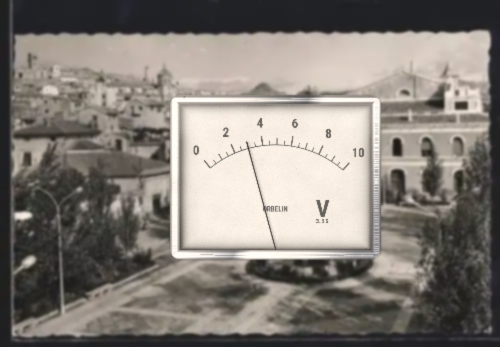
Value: 3 V
